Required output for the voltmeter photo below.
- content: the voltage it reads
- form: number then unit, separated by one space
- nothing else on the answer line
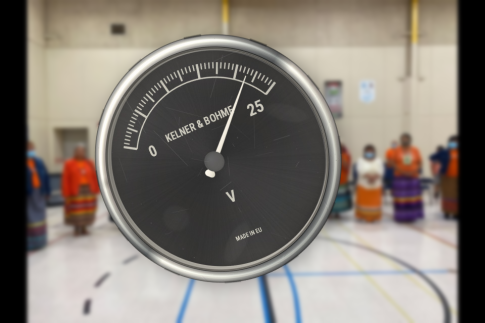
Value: 21.5 V
